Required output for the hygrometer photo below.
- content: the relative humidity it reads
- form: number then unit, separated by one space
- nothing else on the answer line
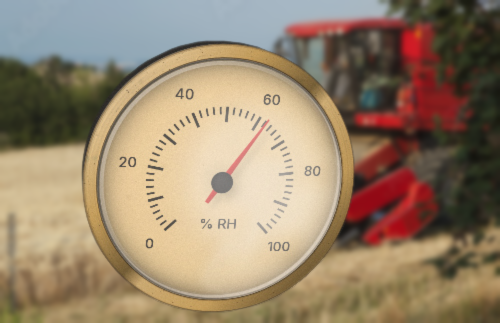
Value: 62 %
